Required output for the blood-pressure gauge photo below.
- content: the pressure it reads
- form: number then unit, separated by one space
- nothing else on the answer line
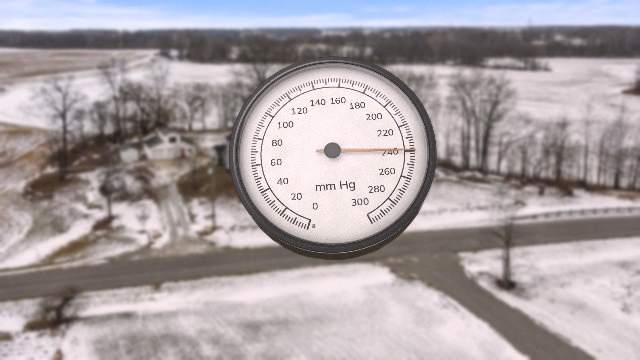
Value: 240 mmHg
